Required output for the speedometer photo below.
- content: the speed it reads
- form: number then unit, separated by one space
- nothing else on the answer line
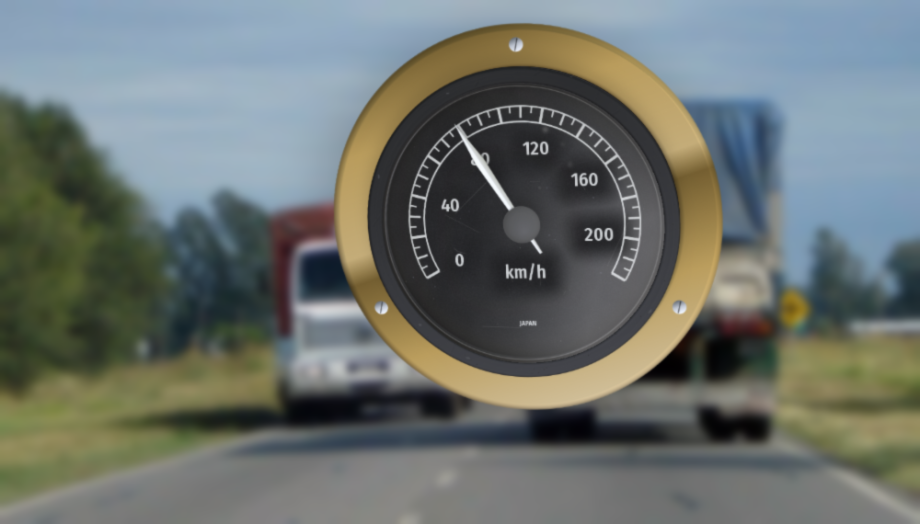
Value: 80 km/h
